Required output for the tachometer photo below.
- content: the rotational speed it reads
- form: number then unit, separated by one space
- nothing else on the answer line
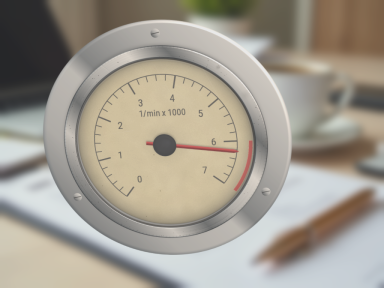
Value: 6200 rpm
